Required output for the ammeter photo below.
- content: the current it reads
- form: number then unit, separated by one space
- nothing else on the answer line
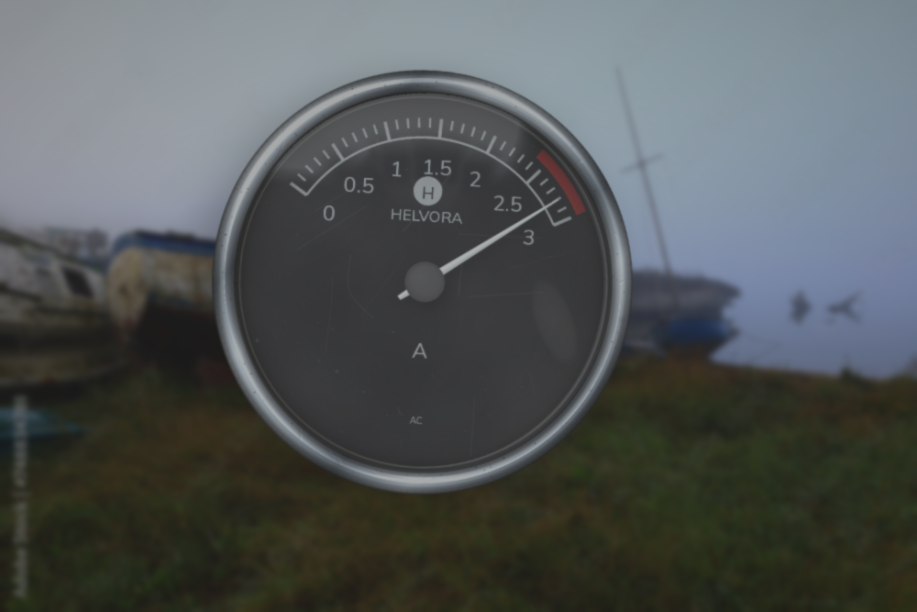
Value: 2.8 A
